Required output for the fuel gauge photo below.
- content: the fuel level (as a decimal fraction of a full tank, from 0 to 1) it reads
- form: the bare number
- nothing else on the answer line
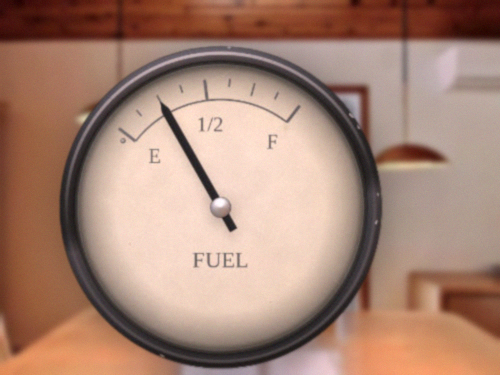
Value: 0.25
